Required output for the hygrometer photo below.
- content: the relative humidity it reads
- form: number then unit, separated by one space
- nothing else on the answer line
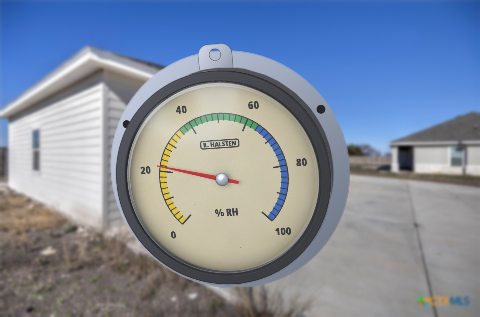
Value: 22 %
